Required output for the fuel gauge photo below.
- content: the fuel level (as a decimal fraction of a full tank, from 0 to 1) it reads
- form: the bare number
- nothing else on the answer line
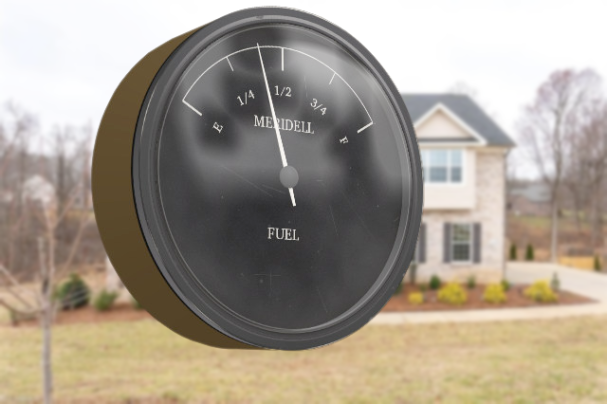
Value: 0.375
